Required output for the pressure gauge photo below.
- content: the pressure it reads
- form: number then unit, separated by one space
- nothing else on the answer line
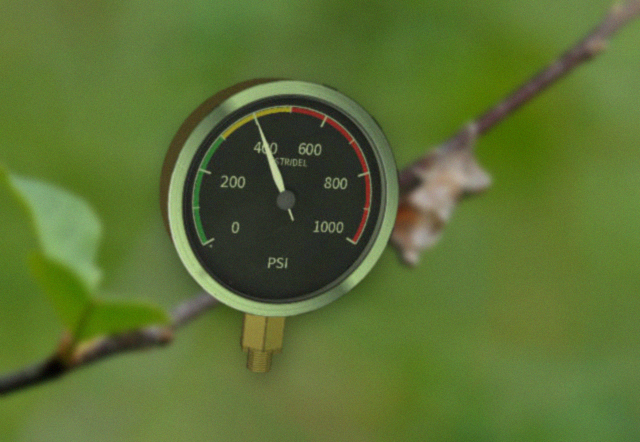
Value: 400 psi
